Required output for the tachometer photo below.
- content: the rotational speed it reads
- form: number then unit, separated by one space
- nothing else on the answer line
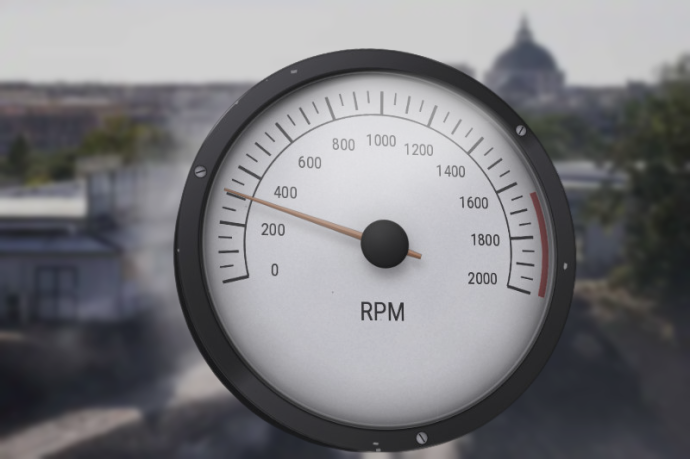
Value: 300 rpm
